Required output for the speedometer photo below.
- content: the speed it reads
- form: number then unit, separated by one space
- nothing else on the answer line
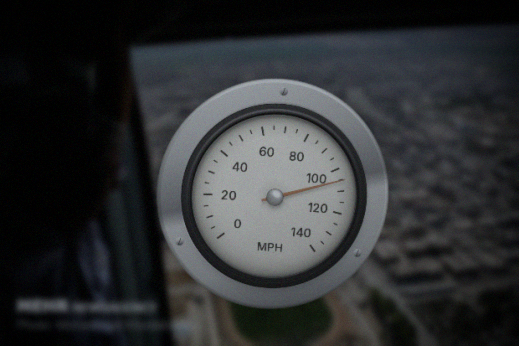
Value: 105 mph
